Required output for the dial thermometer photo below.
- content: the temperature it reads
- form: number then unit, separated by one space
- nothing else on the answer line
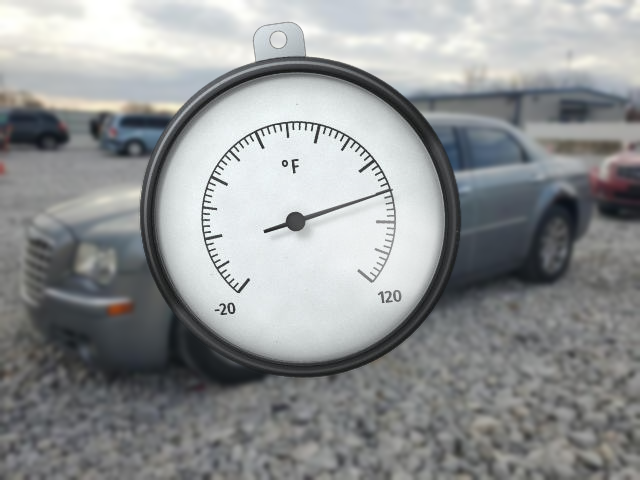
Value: 90 °F
